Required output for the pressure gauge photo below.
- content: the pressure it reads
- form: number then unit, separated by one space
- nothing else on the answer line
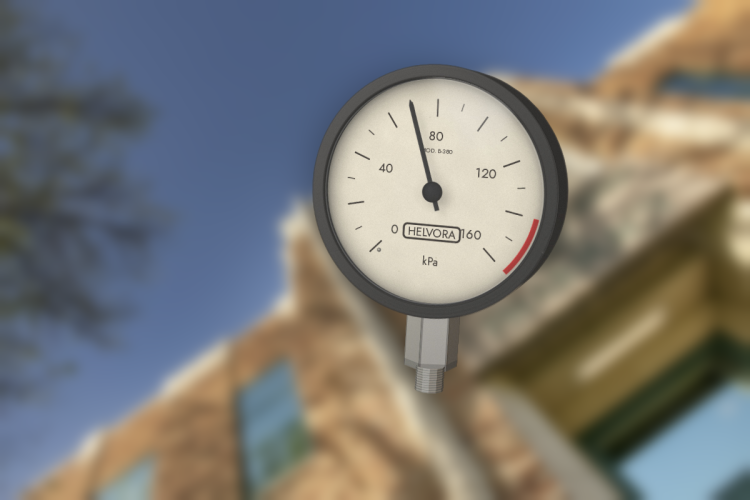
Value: 70 kPa
